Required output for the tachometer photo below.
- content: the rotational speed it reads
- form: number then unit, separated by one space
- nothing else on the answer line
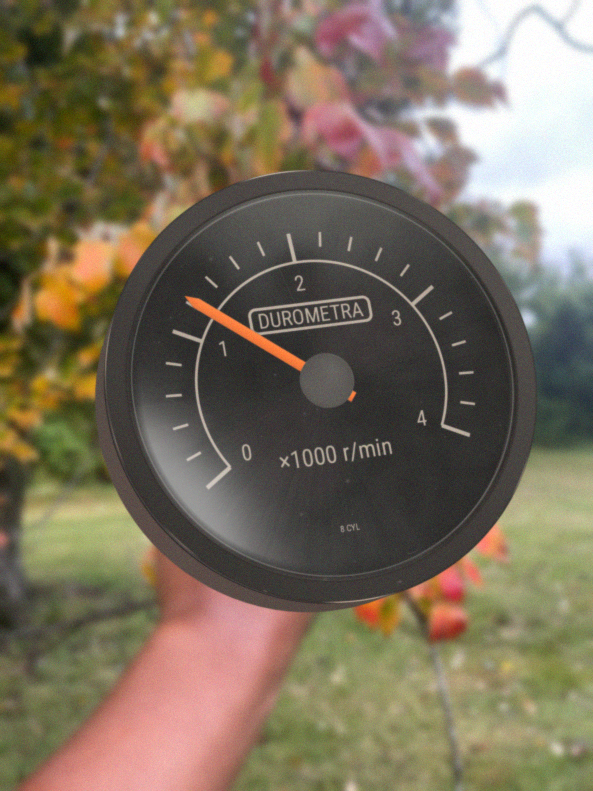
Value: 1200 rpm
